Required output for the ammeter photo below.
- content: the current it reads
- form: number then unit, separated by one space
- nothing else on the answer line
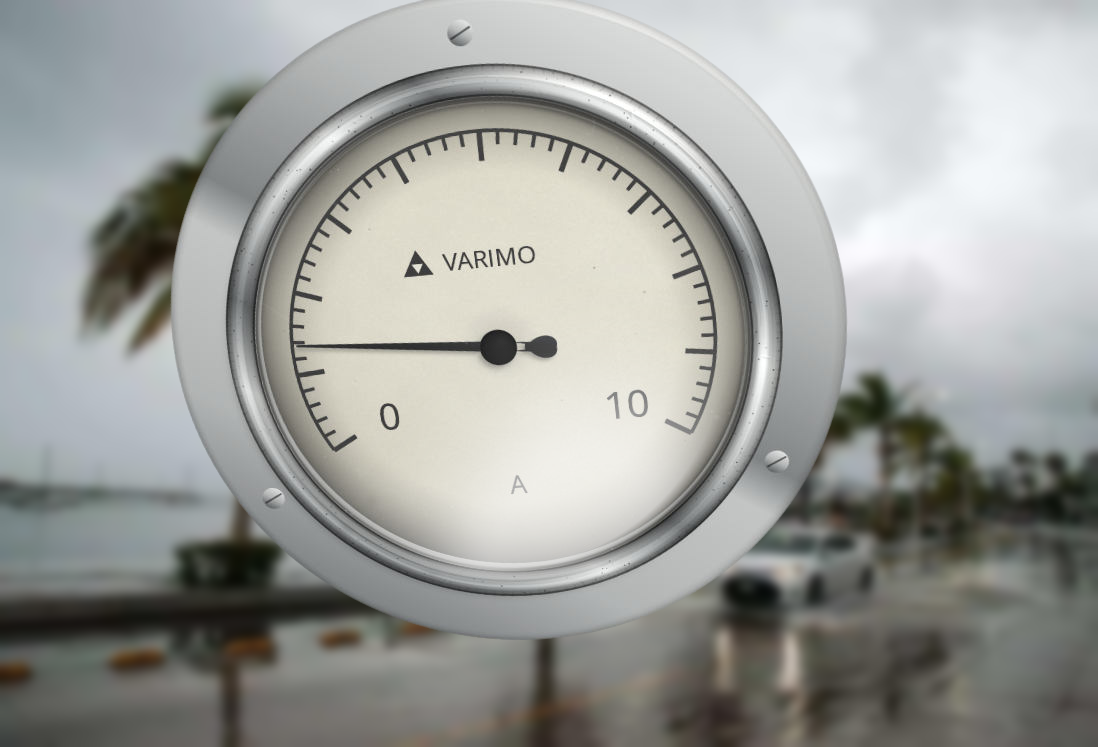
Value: 1.4 A
